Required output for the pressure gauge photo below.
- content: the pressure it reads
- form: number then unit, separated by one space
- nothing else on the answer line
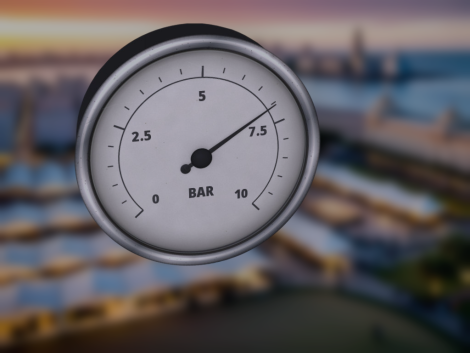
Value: 7 bar
